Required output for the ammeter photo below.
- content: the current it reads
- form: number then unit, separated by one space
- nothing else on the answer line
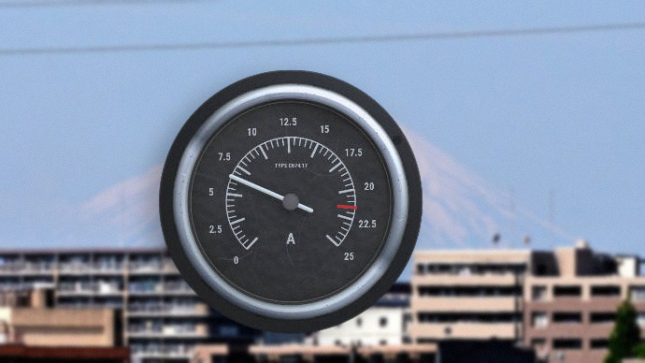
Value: 6.5 A
